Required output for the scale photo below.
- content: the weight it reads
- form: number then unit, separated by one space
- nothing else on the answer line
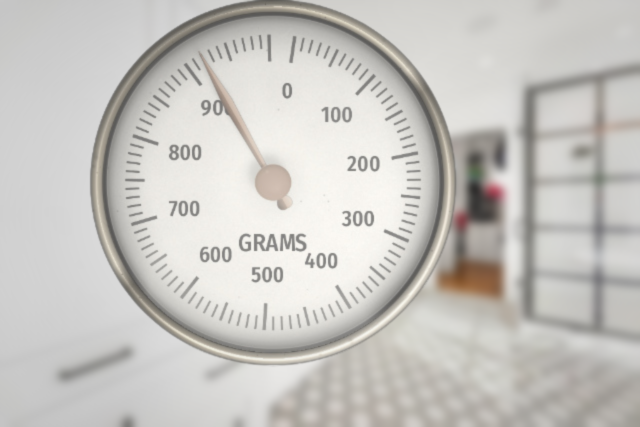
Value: 920 g
